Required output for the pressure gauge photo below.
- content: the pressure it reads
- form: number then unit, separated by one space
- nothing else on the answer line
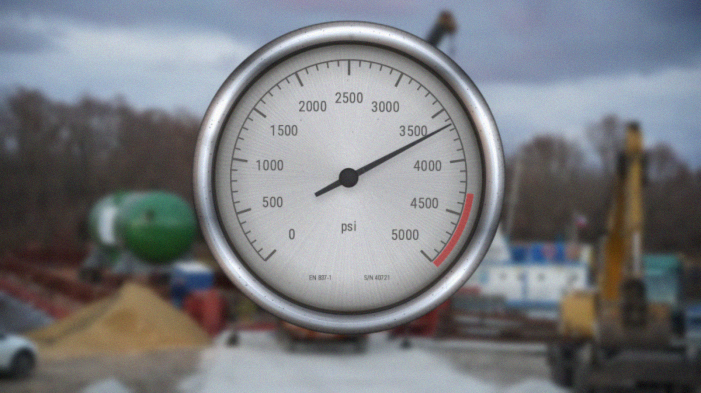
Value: 3650 psi
